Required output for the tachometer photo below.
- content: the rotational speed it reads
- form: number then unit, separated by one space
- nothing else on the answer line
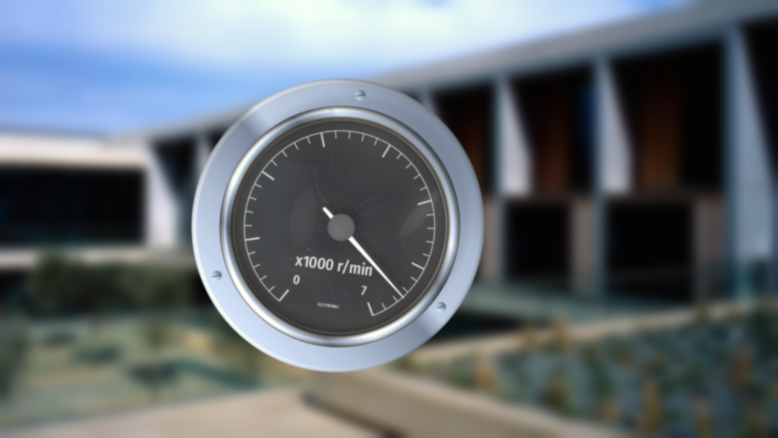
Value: 6500 rpm
